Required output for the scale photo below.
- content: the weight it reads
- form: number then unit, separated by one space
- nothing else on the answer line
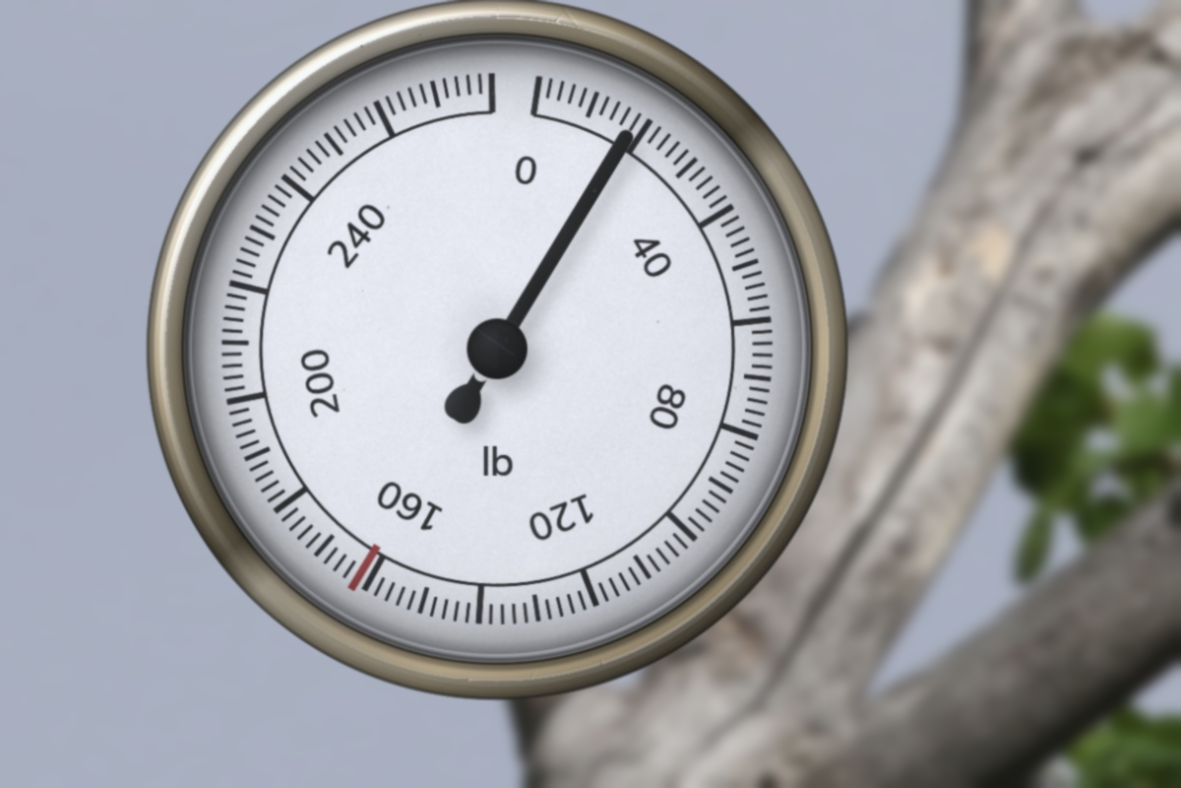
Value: 18 lb
